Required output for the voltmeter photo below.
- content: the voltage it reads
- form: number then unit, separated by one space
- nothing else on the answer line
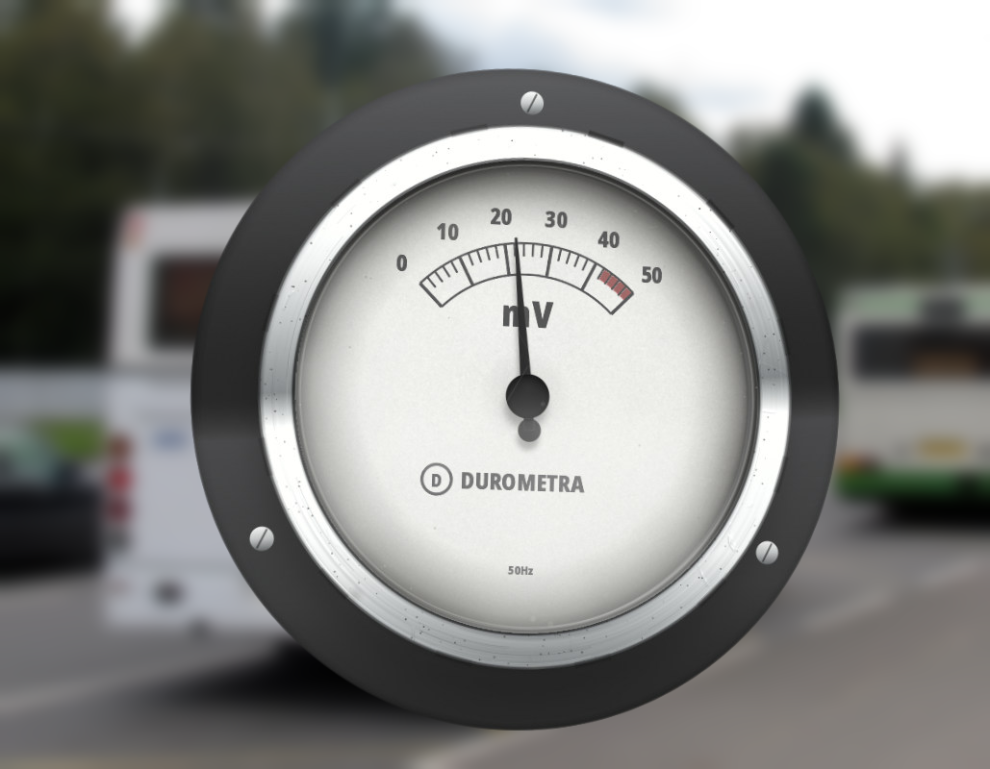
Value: 22 mV
